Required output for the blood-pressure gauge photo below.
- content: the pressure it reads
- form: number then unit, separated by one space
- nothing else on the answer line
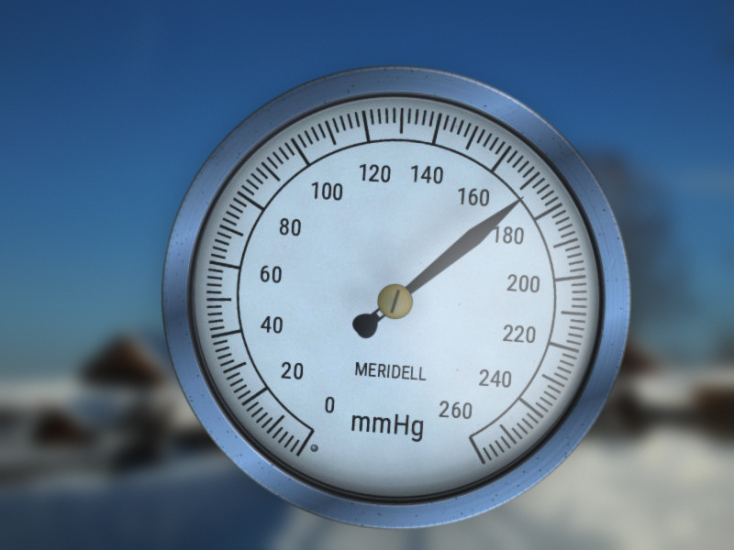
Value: 172 mmHg
